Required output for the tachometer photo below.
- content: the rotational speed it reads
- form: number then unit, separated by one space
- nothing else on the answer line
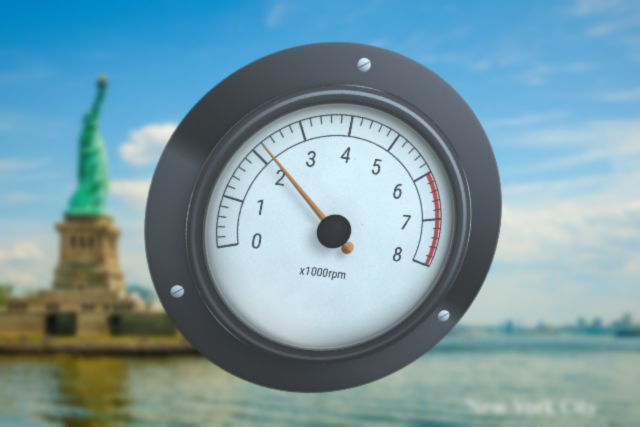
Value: 2200 rpm
